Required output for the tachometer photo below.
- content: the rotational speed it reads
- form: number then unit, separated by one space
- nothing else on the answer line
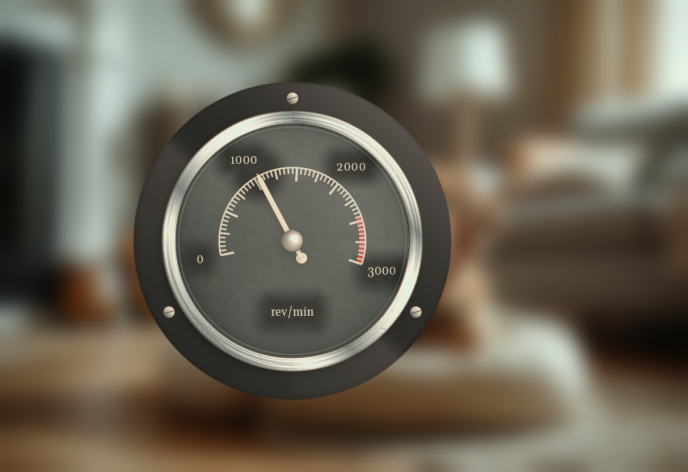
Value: 1050 rpm
